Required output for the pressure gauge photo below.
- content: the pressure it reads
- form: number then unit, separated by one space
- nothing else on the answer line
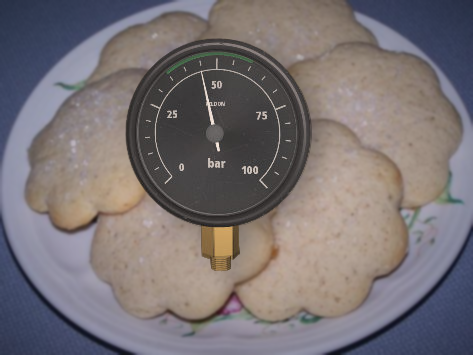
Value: 45 bar
